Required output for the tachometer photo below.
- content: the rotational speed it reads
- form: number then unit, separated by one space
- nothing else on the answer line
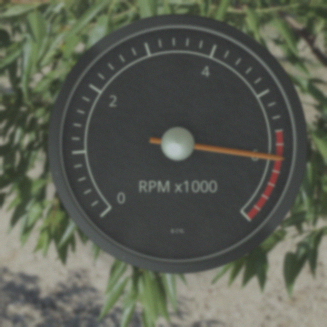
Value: 6000 rpm
